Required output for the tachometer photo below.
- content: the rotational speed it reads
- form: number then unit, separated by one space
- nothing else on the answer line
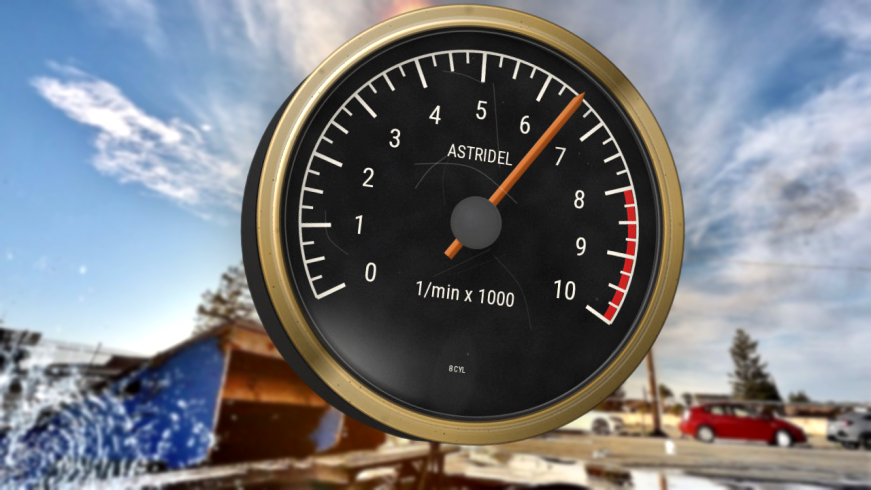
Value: 6500 rpm
